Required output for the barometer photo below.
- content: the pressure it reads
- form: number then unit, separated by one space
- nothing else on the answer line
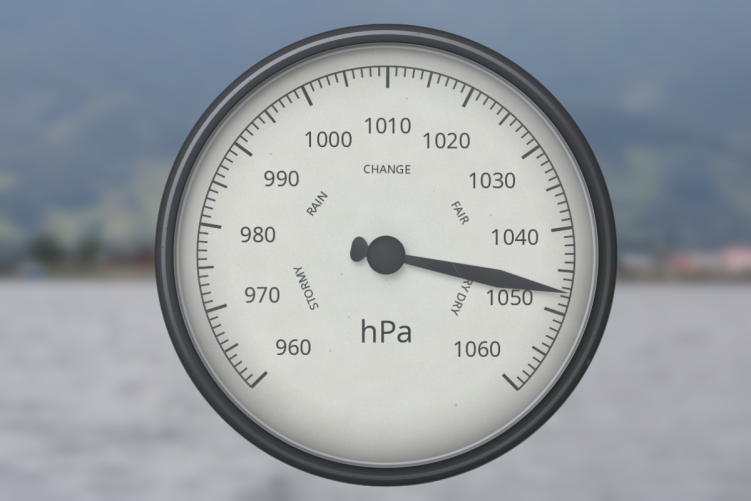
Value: 1047.5 hPa
